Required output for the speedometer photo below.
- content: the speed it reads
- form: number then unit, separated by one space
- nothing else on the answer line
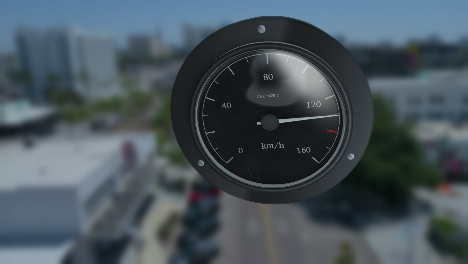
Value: 130 km/h
